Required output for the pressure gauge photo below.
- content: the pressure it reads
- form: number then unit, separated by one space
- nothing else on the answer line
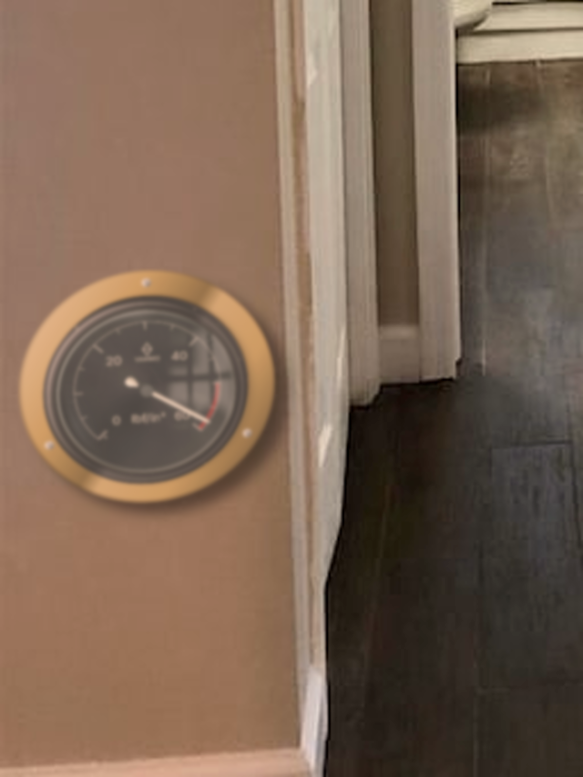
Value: 57.5 psi
